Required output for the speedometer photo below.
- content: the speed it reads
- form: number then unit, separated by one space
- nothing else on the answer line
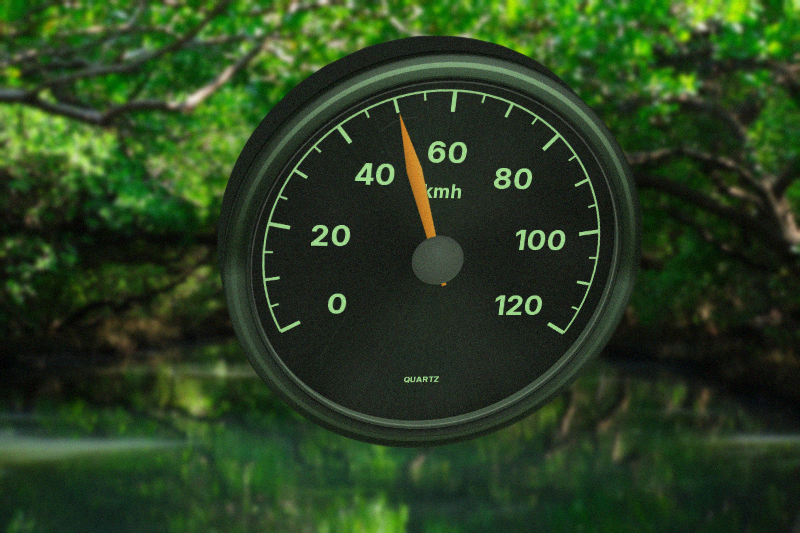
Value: 50 km/h
